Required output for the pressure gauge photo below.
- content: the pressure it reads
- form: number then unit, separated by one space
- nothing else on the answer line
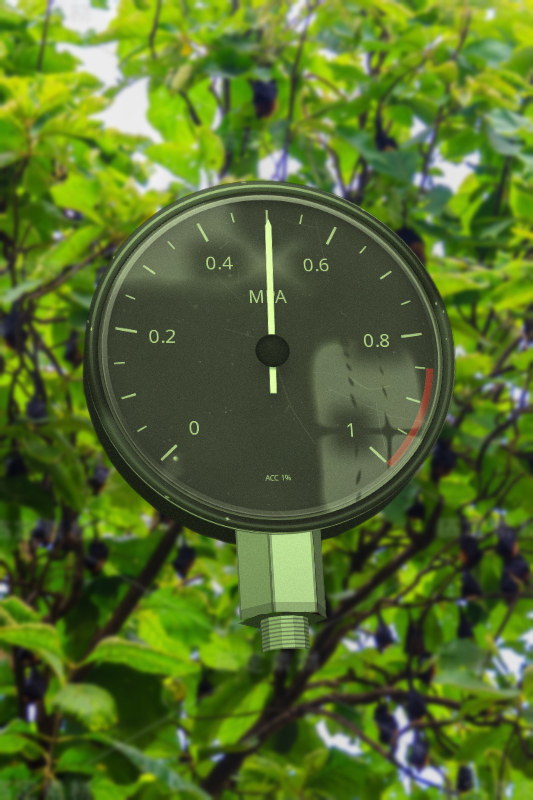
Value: 0.5 MPa
